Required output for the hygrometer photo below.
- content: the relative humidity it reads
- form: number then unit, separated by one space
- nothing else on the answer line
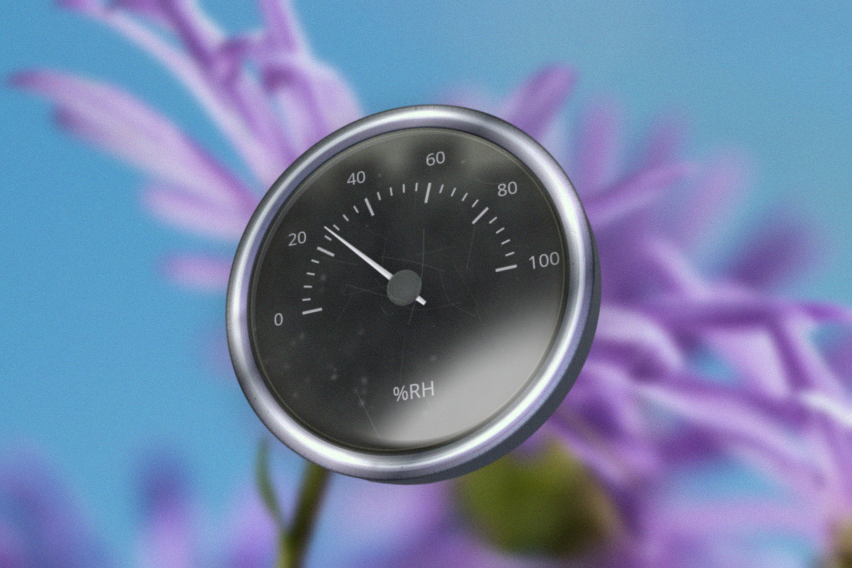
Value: 26 %
